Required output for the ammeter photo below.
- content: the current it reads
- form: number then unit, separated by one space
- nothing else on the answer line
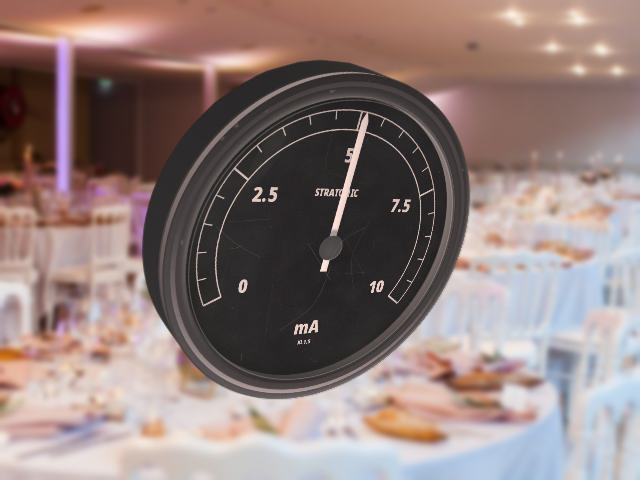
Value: 5 mA
